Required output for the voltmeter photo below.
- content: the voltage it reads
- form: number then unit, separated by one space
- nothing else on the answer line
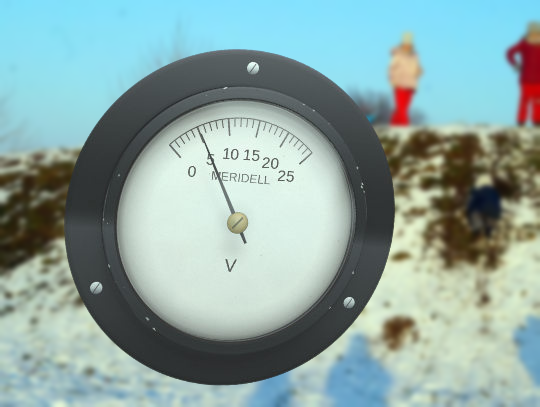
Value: 5 V
